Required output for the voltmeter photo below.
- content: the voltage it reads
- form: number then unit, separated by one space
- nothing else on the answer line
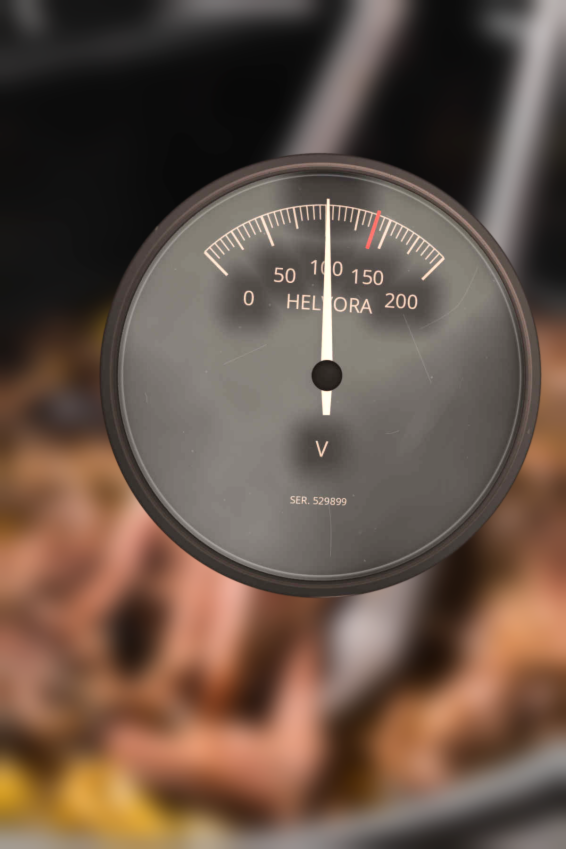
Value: 100 V
